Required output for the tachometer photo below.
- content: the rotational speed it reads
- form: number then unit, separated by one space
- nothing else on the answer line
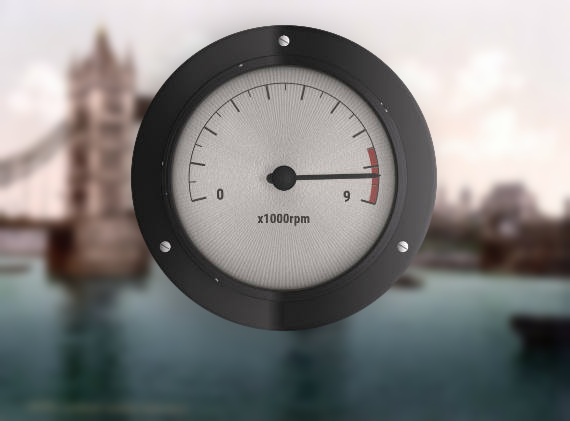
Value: 8250 rpm
